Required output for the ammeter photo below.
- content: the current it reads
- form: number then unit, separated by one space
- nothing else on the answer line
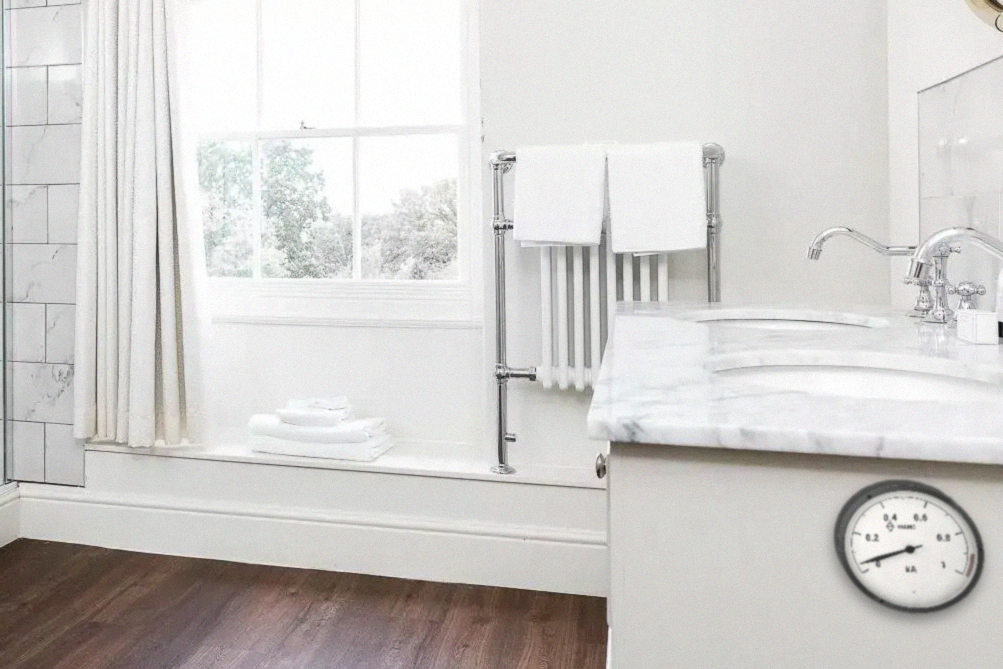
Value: 0.05 kA
